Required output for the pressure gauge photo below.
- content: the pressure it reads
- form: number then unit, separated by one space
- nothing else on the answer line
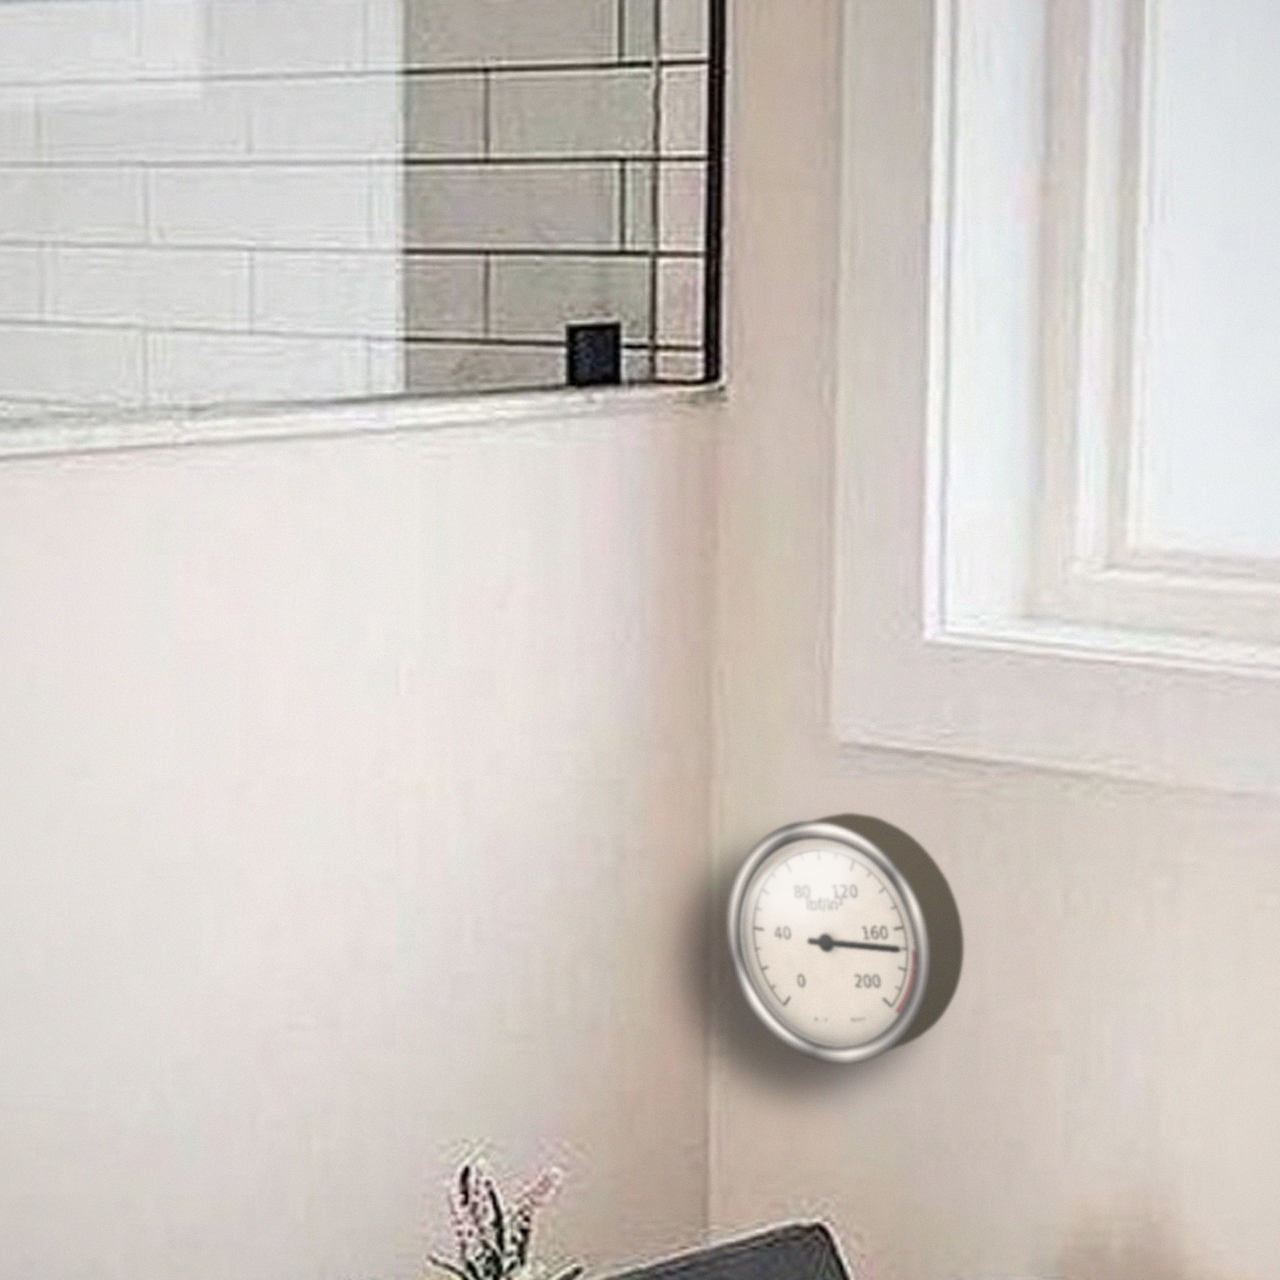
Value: 170 psi
